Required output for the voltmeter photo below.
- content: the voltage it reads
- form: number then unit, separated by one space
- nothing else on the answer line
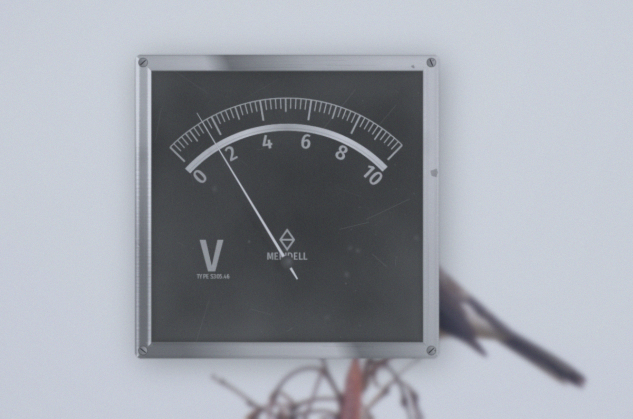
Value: 1.6 V
